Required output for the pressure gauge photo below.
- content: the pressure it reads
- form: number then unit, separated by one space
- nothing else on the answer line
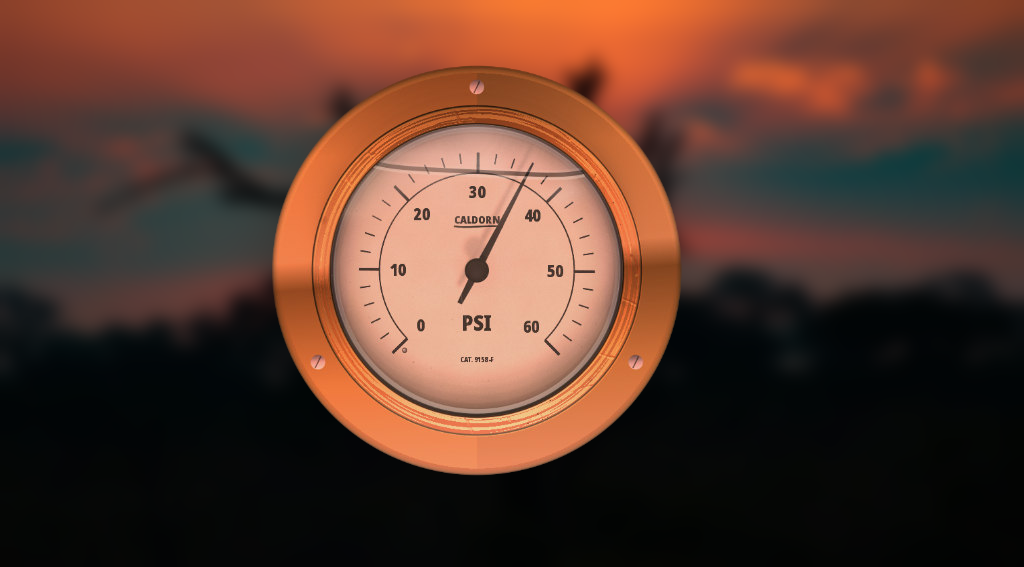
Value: 36 psi
